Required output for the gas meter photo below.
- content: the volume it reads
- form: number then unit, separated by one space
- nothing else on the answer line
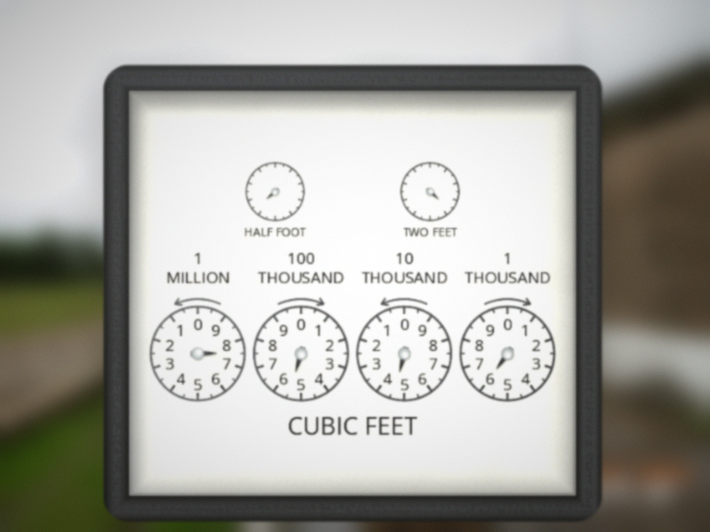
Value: 754600 ft³
